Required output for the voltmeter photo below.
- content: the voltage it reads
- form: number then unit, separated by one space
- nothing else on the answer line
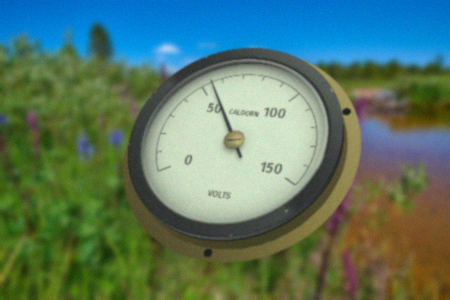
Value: 55 V
